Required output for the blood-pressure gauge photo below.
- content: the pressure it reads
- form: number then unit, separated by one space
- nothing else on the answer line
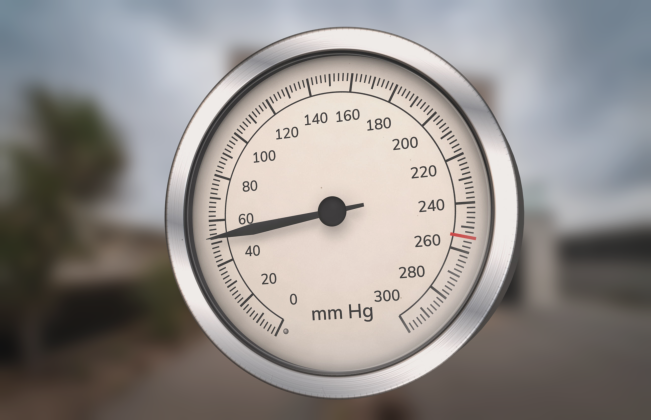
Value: 52 mmHg
